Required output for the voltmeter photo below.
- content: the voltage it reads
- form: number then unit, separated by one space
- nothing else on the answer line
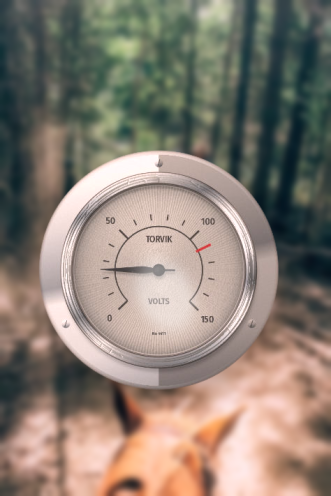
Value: 25 V
